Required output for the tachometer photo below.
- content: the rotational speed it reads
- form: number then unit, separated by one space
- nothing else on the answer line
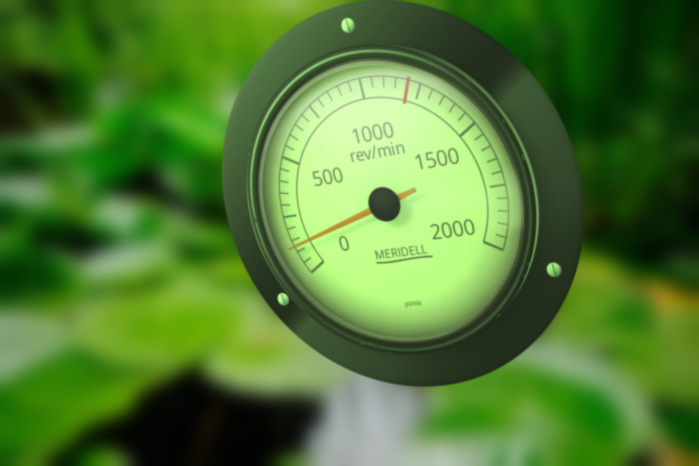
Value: 125 rpm
